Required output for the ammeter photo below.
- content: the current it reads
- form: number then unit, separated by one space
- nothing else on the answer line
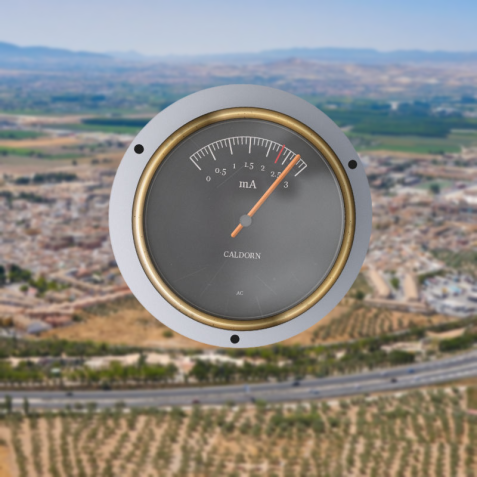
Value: 2.7 mA
